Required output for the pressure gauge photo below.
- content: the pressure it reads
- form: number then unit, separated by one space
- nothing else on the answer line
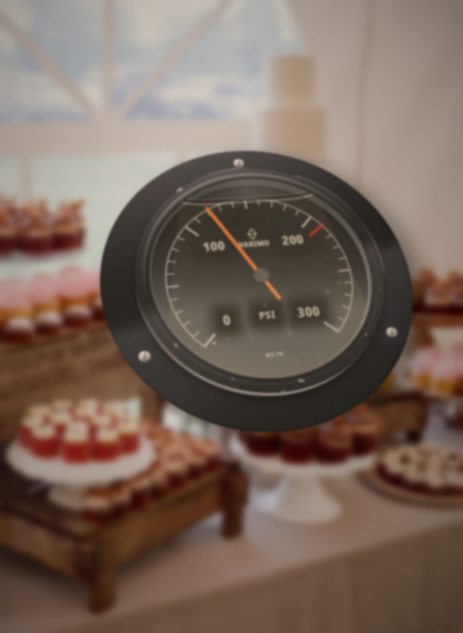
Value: 120 psi
